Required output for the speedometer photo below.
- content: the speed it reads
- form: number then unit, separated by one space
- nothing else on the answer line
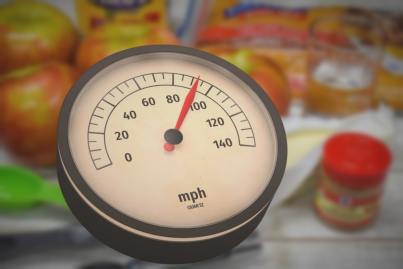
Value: 92.5 mph
